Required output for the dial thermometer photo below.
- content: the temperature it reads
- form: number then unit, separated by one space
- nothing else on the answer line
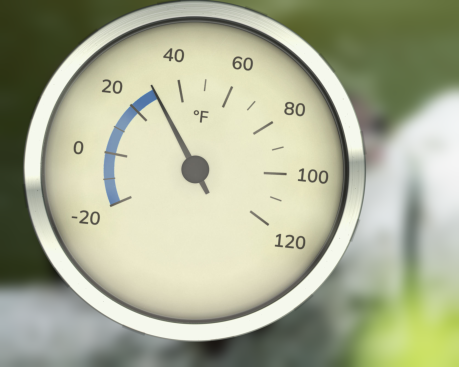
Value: 30 °F
